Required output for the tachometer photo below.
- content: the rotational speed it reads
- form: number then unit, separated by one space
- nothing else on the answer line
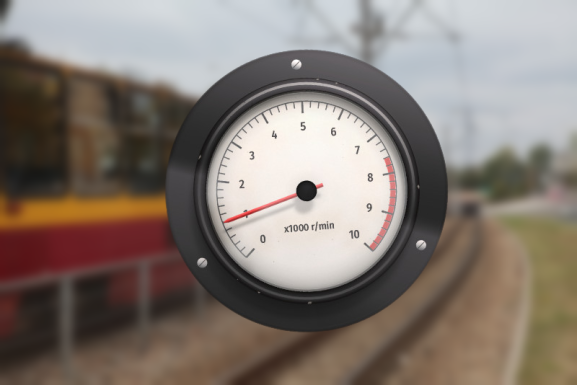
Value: 1000 rpm
